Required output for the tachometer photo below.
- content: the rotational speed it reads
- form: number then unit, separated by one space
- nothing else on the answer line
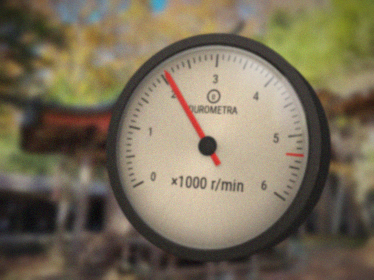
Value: 2100 rpm
